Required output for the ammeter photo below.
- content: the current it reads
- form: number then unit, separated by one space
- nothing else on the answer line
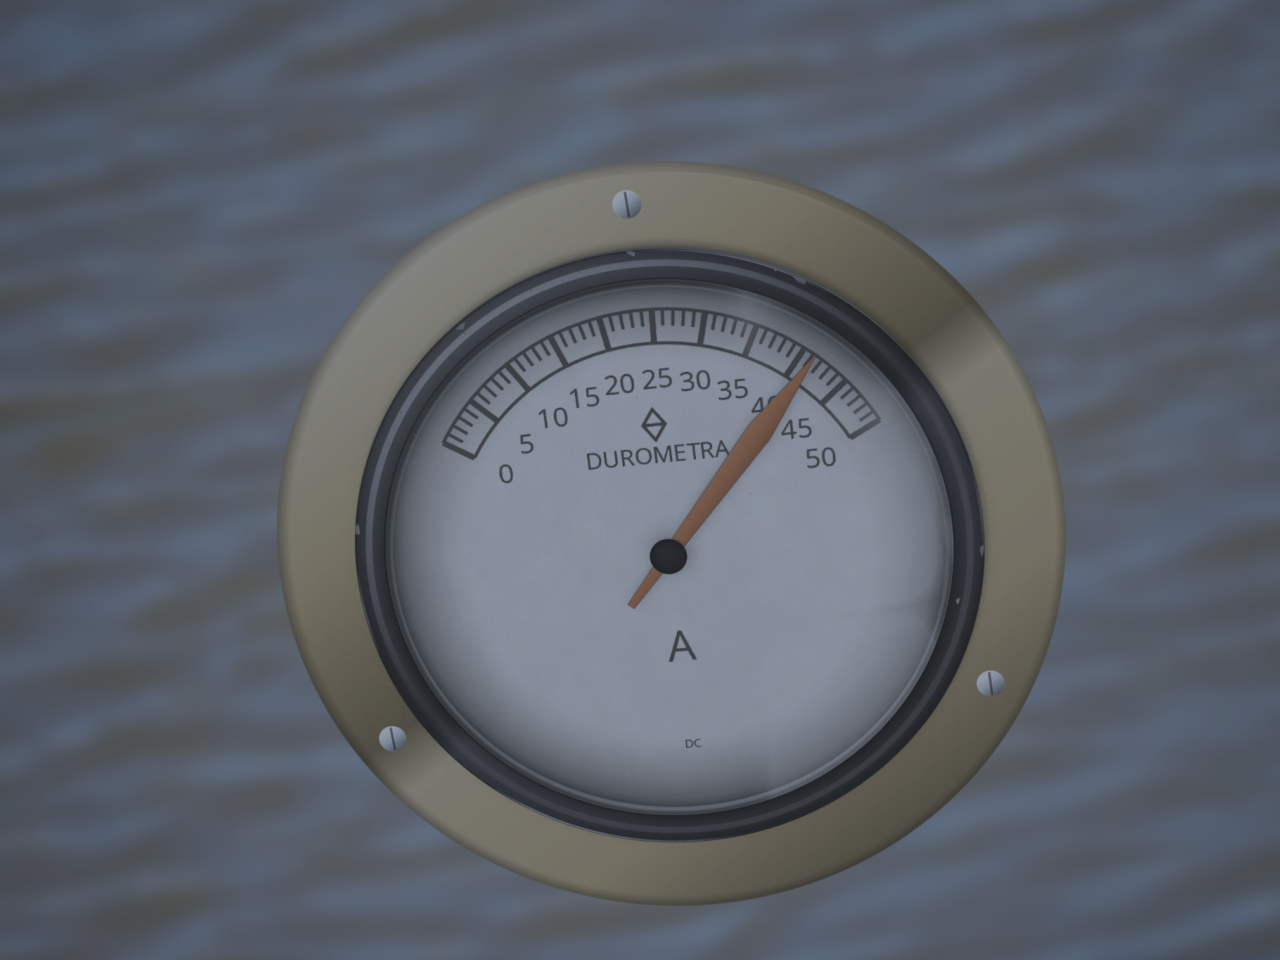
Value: 41 A
